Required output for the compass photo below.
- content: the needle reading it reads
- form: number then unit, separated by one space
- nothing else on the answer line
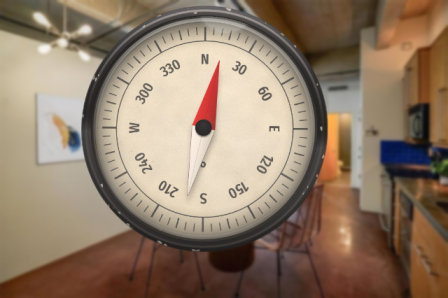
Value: 12.5 °
